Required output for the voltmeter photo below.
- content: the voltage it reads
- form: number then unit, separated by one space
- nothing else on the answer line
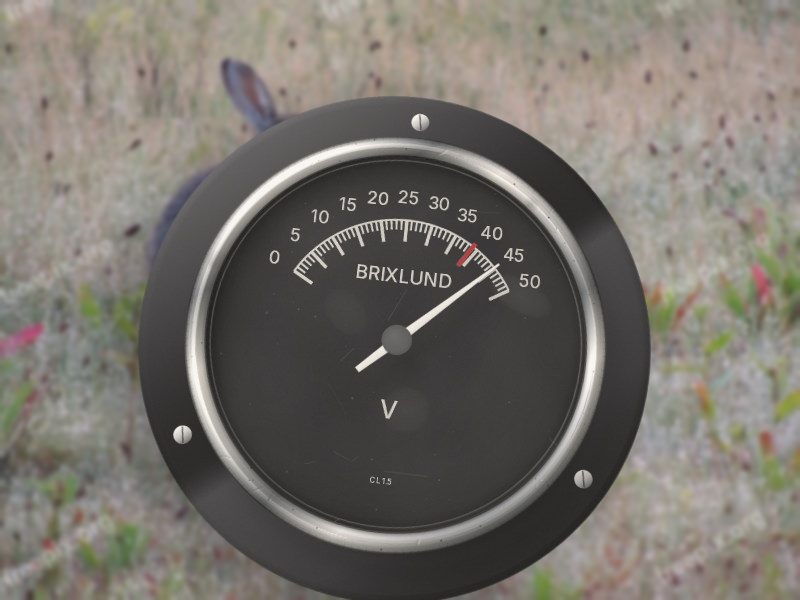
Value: 45 V
